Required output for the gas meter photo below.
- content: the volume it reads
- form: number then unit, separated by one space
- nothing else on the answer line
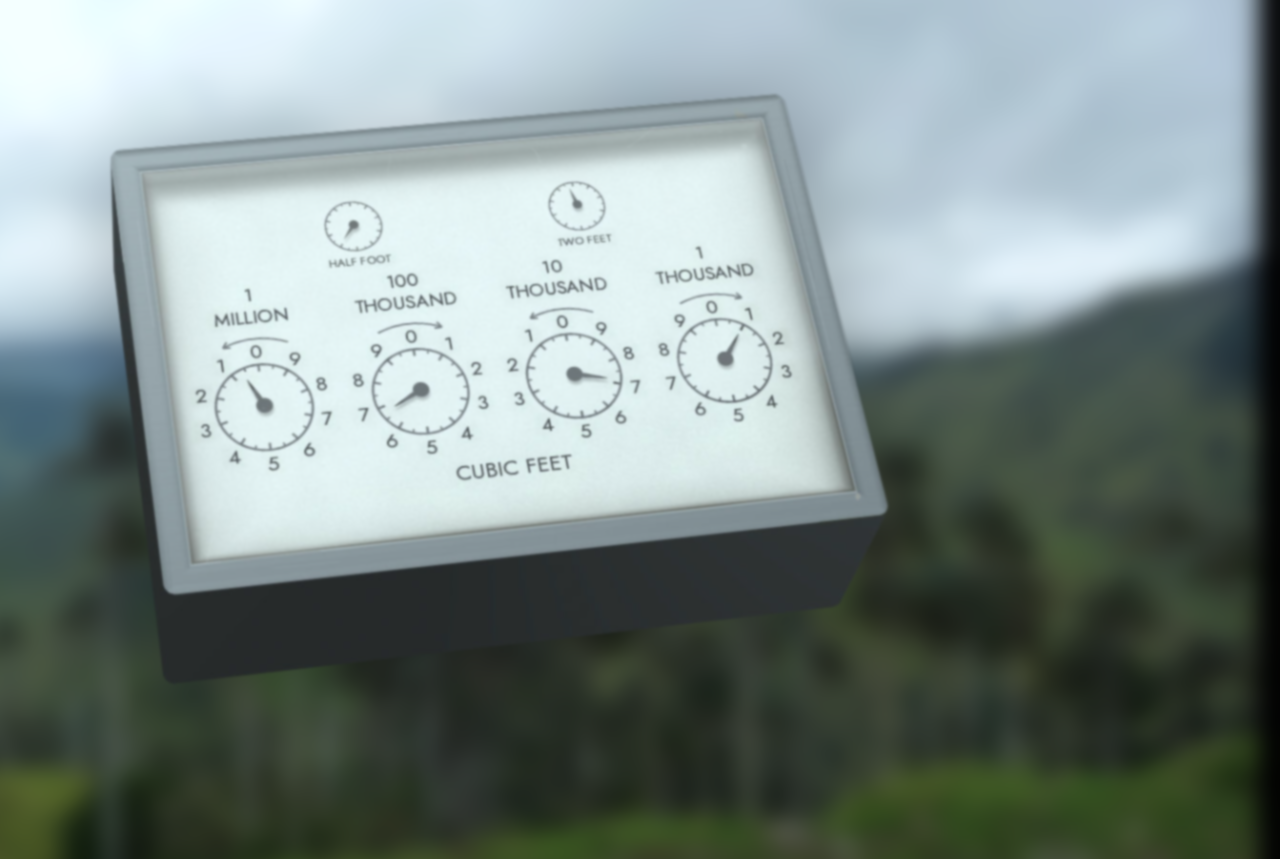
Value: 67100 ft³
